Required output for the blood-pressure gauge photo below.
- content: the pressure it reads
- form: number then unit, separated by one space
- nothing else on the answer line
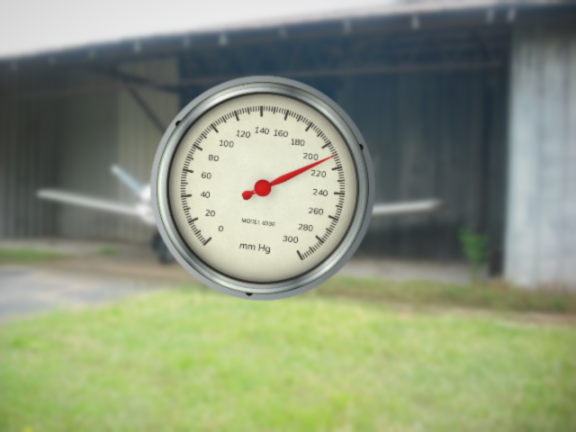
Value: 210 mmHg
